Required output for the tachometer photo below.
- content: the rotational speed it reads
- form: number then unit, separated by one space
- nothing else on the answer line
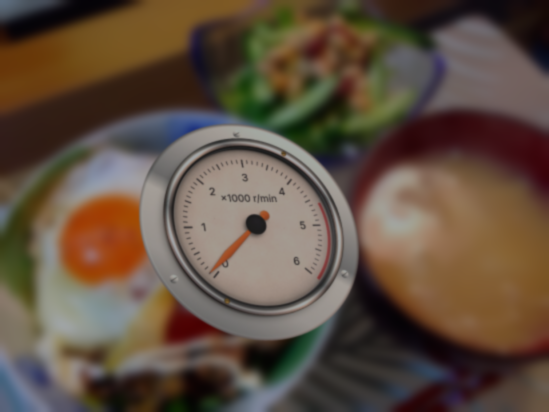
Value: 100 rpm
